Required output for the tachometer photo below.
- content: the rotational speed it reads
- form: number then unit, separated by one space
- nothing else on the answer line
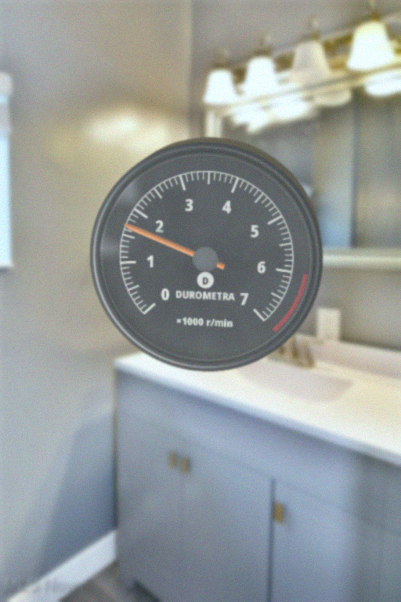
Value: 1700 rpm
